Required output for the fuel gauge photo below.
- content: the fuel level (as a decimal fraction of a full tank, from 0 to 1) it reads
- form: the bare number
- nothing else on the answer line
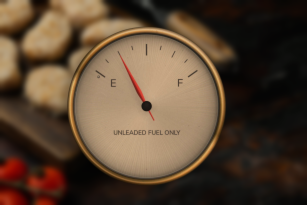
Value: 0.25
